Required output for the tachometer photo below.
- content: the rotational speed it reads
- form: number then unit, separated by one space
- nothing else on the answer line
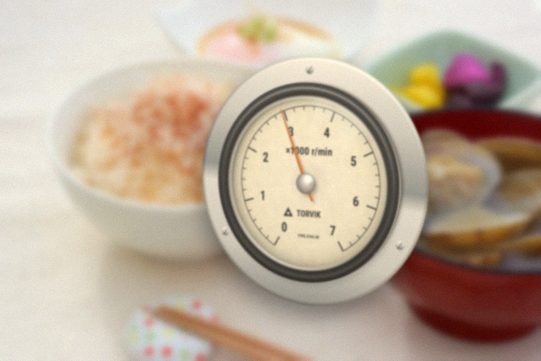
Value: 3000 rpm
